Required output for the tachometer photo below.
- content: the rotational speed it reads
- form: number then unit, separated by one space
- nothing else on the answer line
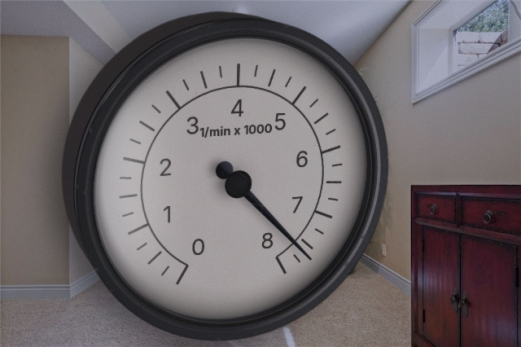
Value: 7625 rpm
